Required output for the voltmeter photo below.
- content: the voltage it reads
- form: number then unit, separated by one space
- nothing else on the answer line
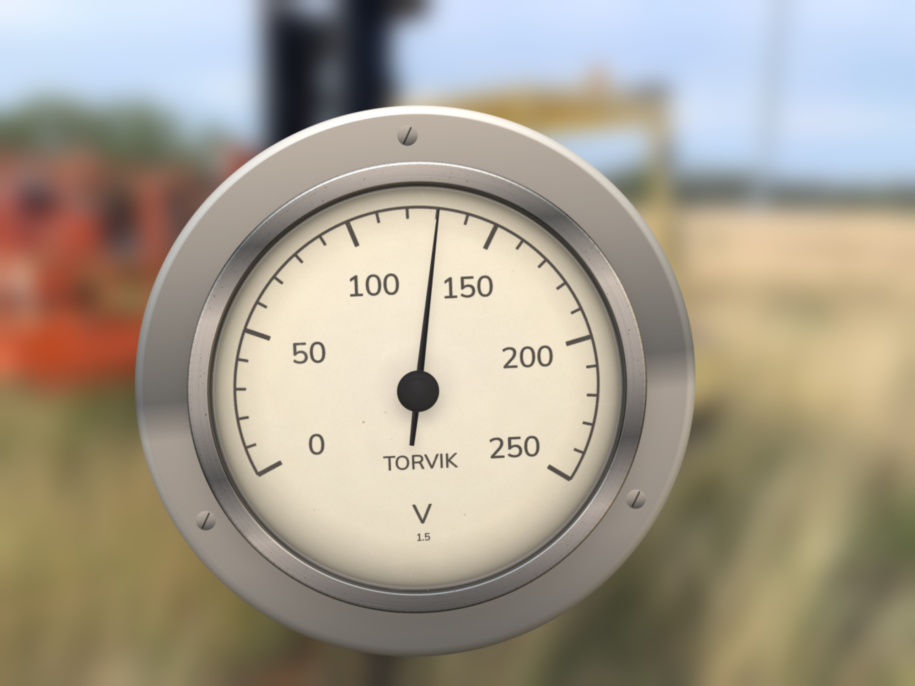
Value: 130 V
